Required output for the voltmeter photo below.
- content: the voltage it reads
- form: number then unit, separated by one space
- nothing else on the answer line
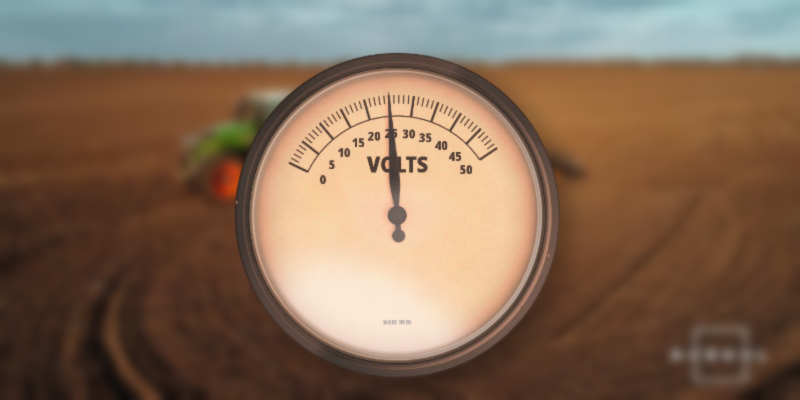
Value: 25 V
